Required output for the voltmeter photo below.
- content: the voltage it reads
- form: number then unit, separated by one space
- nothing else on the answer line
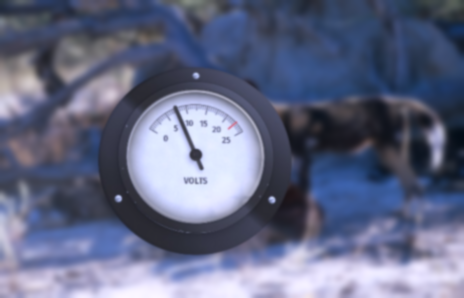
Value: 7.5 V
